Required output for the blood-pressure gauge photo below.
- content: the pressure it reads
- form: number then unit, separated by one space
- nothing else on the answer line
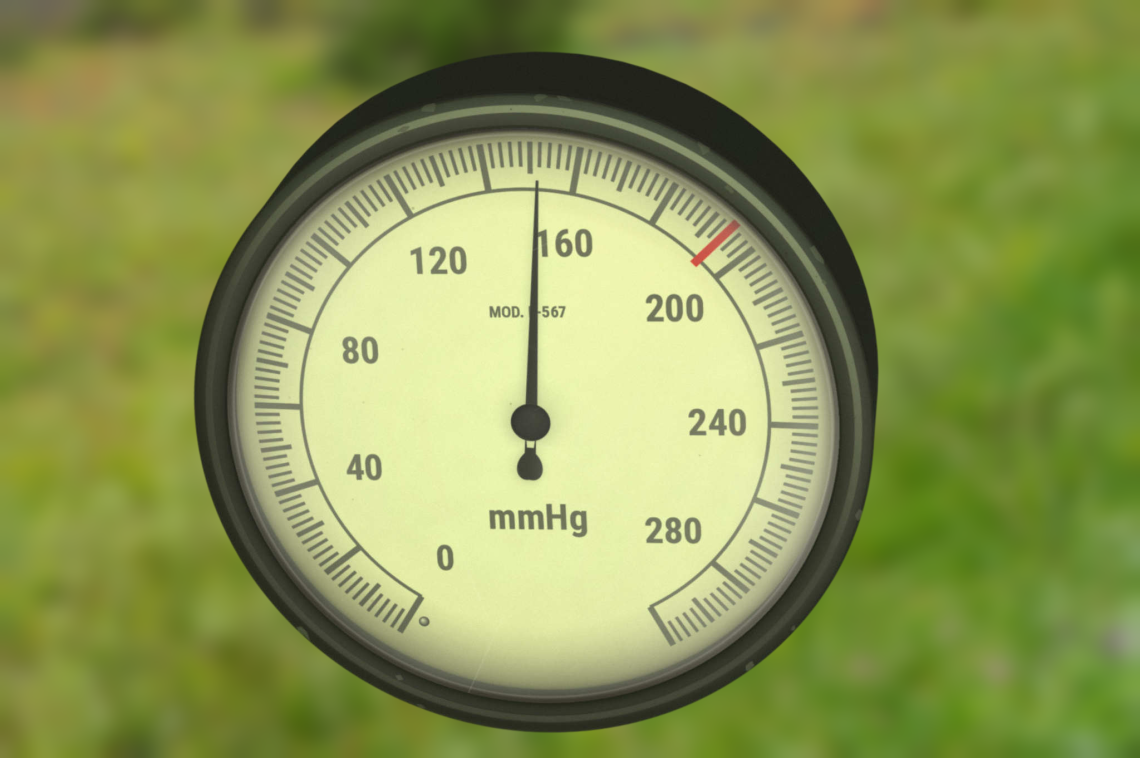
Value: 152 mmHg
